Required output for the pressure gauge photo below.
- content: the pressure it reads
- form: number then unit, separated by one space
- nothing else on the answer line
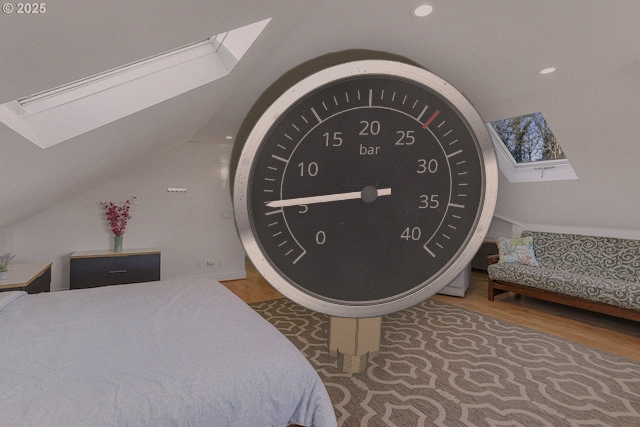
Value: 6 bar
